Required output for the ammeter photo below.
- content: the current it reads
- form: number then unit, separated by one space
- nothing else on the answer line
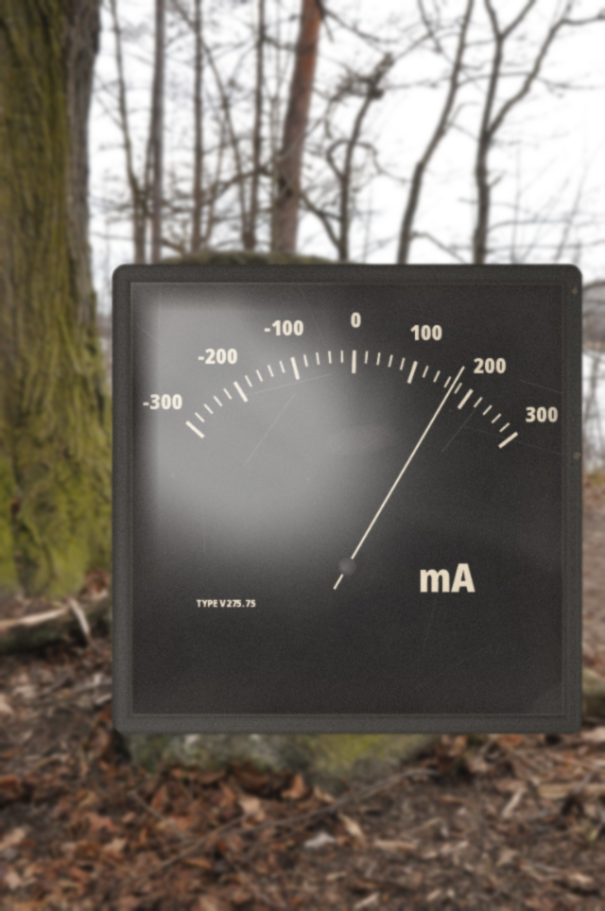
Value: 170 mA
